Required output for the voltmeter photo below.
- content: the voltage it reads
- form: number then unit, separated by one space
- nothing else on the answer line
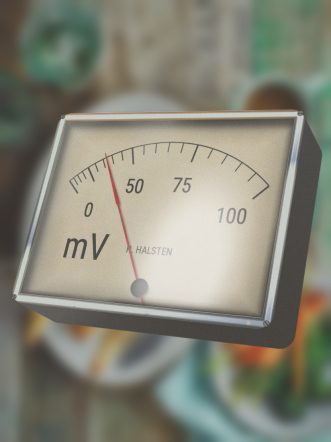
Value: 37.5 mV
